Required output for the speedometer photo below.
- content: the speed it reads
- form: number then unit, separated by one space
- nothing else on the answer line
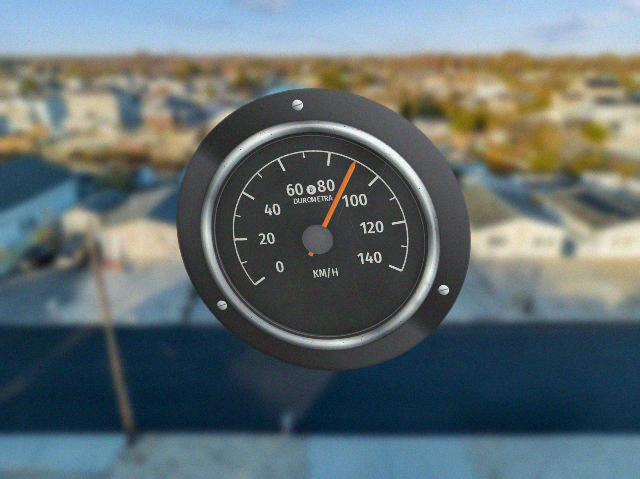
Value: 90 km/h
